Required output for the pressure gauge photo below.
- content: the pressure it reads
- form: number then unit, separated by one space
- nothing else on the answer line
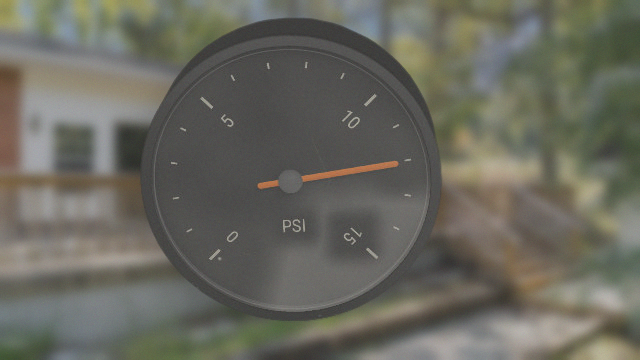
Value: 12 psi
